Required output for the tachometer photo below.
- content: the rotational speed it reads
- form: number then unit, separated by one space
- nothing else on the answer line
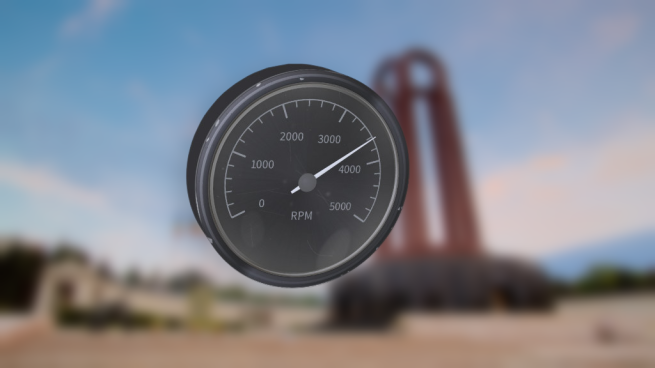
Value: 3600 rpm
